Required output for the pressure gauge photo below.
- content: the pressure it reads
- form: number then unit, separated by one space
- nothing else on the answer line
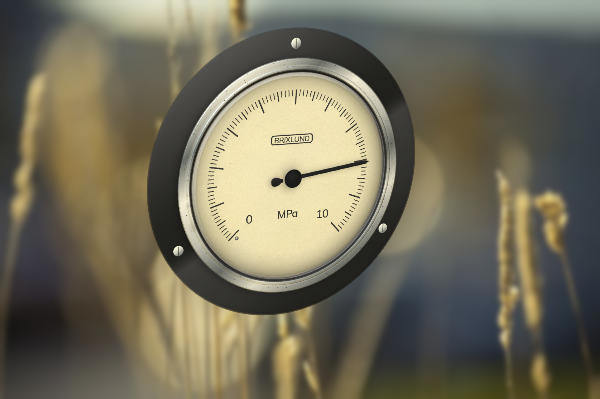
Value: 8 MPa
